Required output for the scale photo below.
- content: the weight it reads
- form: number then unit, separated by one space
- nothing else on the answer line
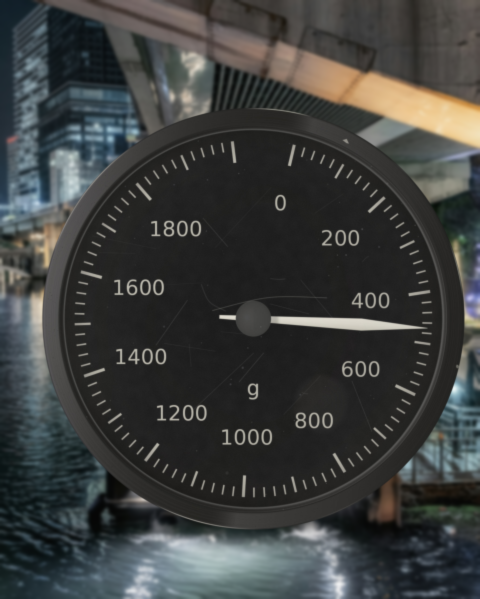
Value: 470 g
